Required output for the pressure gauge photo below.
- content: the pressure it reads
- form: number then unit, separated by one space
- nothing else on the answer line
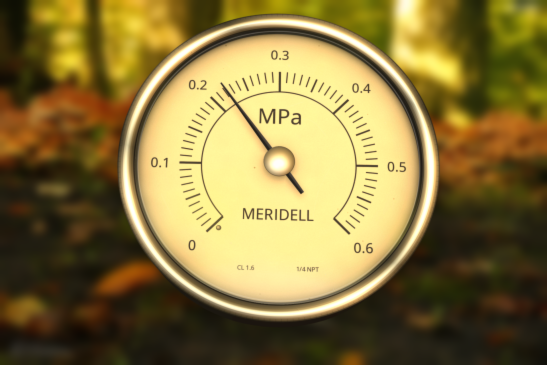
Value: 0.22 MPa
